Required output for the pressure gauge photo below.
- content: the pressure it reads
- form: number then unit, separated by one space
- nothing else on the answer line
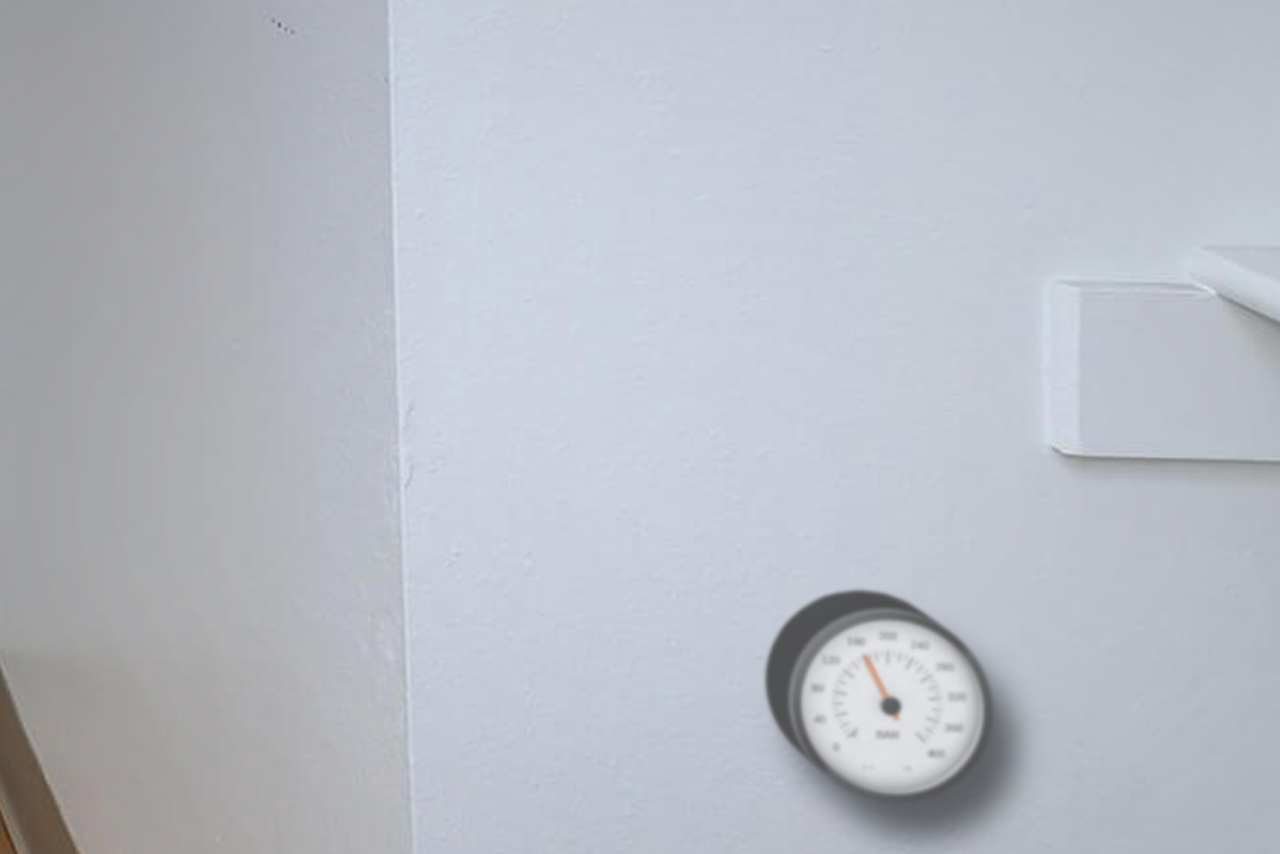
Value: 160 bar
